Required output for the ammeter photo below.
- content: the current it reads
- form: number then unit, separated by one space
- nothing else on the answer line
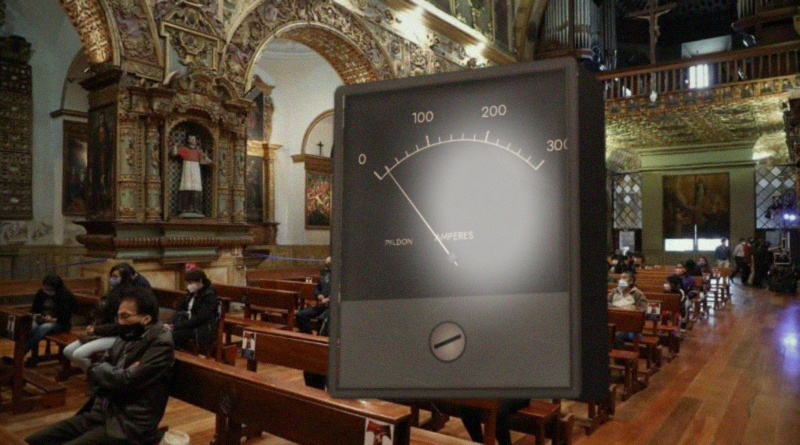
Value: 20 A
